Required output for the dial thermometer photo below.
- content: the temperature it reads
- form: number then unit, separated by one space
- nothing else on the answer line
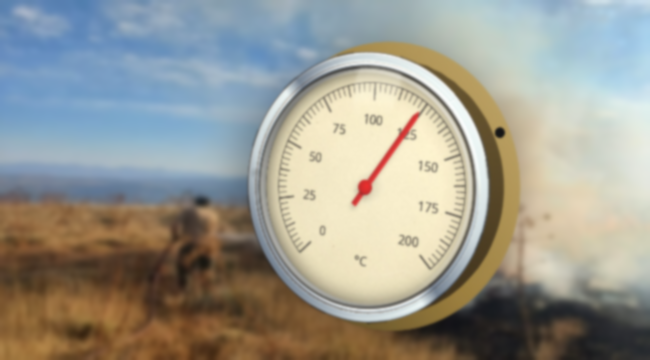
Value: 125 °C
